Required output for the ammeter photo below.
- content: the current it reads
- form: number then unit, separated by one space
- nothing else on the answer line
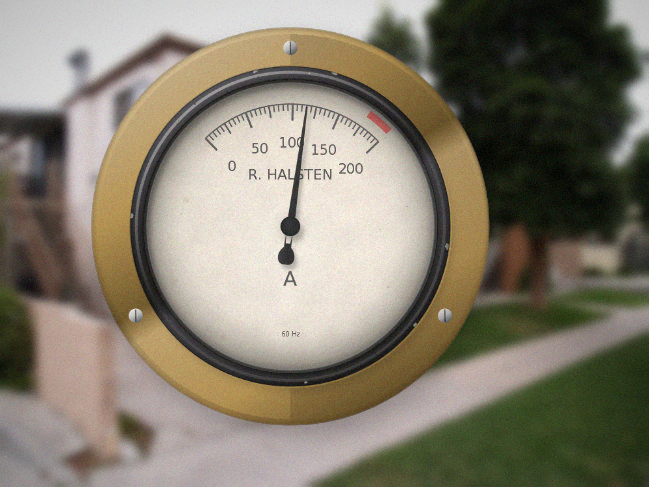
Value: 115 A
